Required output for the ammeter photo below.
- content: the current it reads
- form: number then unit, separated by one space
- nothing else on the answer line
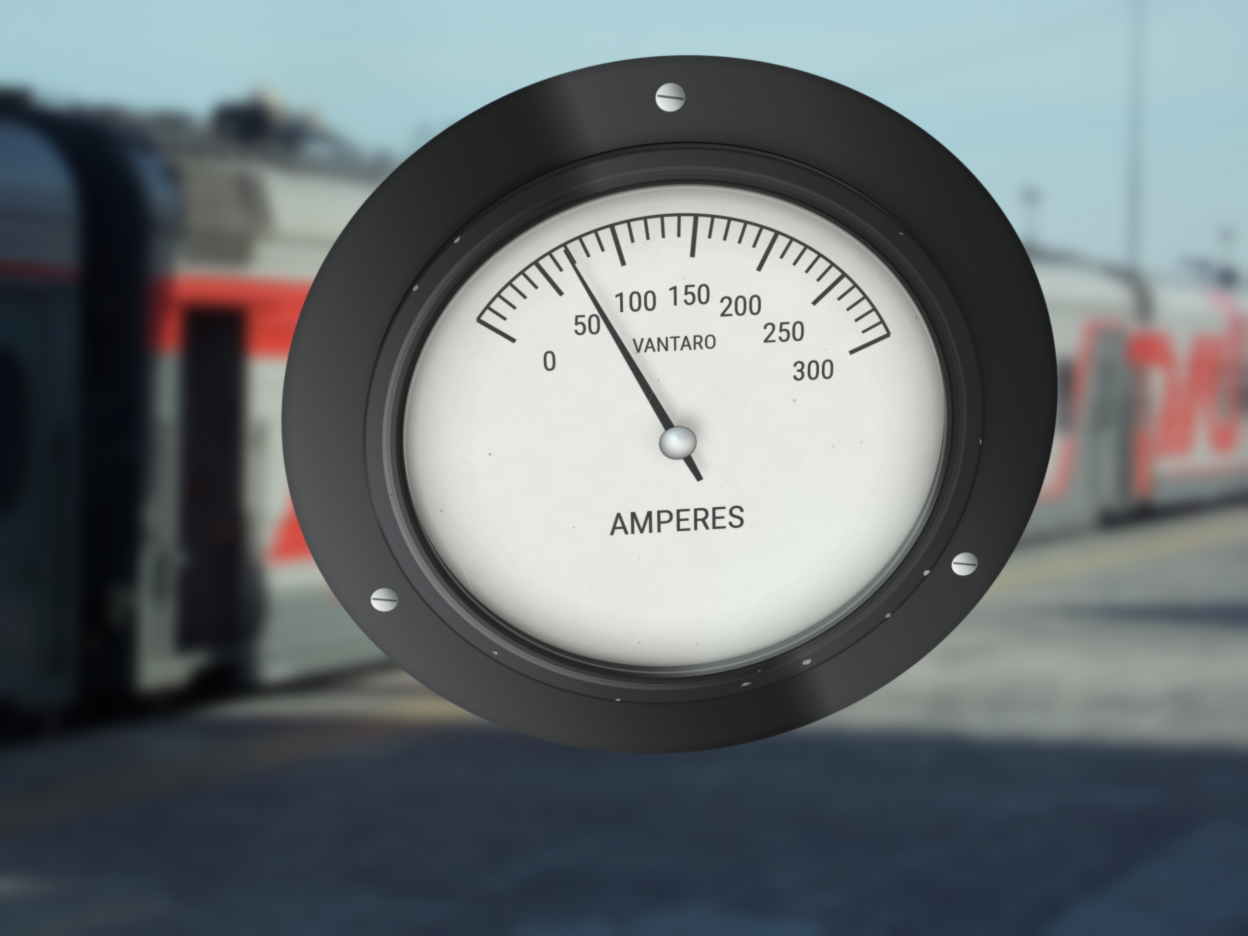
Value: 70 A
